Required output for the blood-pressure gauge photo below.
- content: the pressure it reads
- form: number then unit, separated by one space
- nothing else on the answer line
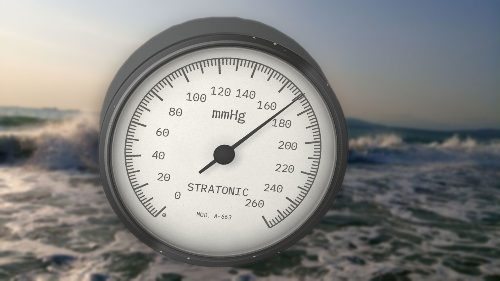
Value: 170 mmHg
